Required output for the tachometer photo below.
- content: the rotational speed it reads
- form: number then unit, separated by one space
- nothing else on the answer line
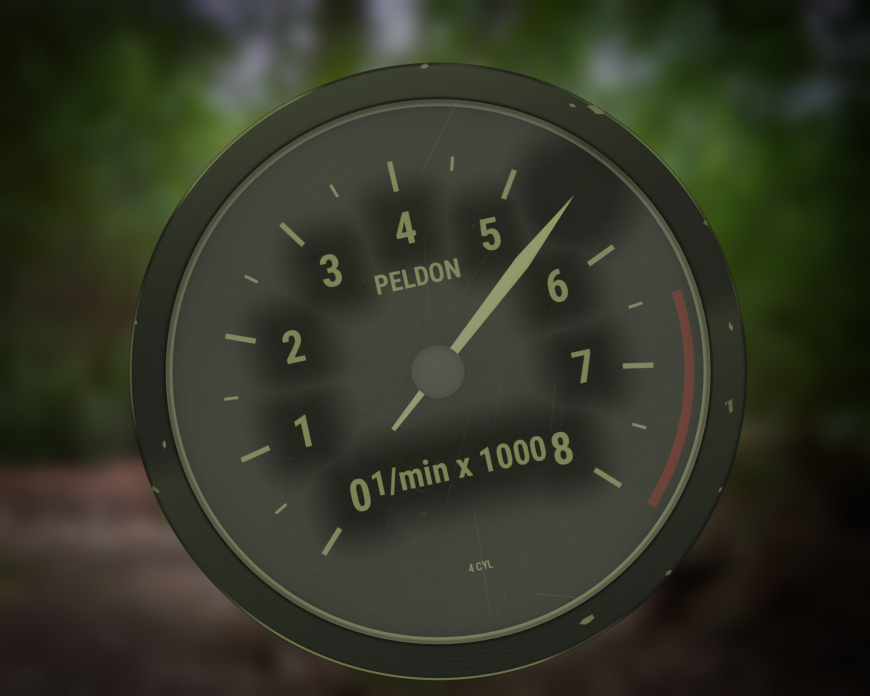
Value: 5500 rpm
